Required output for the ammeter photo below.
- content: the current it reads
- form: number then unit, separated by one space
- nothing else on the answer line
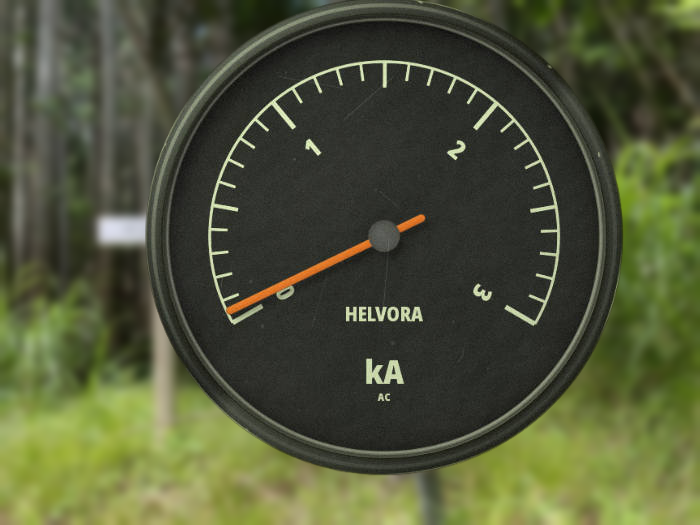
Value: 0.05 kA
